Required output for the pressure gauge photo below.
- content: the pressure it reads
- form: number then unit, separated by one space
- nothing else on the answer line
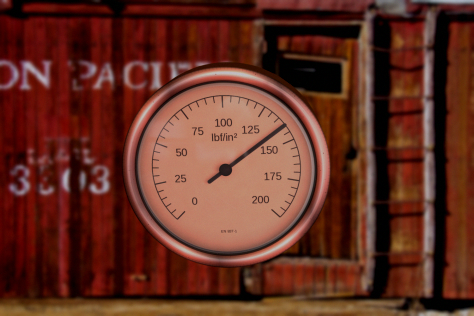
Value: 140 psi
